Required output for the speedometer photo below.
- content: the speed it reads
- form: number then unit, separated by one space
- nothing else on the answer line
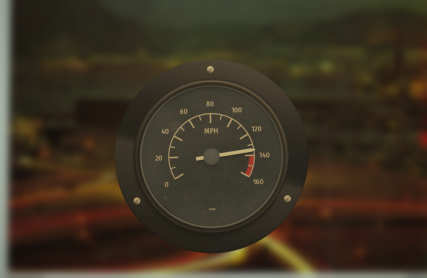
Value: 135 mph
